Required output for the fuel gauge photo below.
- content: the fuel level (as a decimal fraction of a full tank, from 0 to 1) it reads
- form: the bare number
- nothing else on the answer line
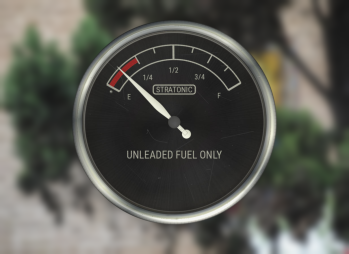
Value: 0.125
